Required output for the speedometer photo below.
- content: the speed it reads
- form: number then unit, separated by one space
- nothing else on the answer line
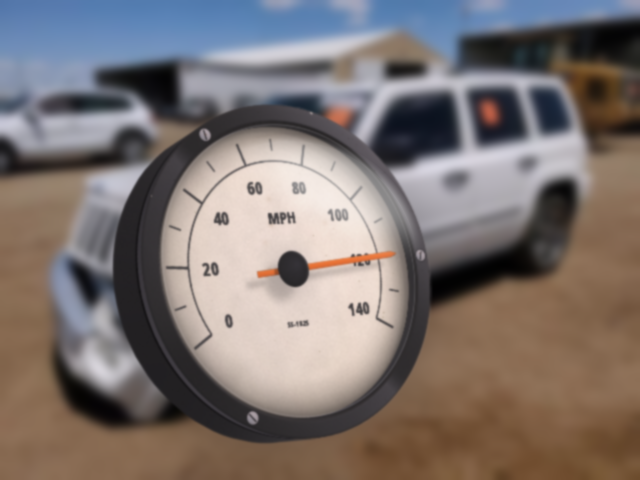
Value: 120 mph
